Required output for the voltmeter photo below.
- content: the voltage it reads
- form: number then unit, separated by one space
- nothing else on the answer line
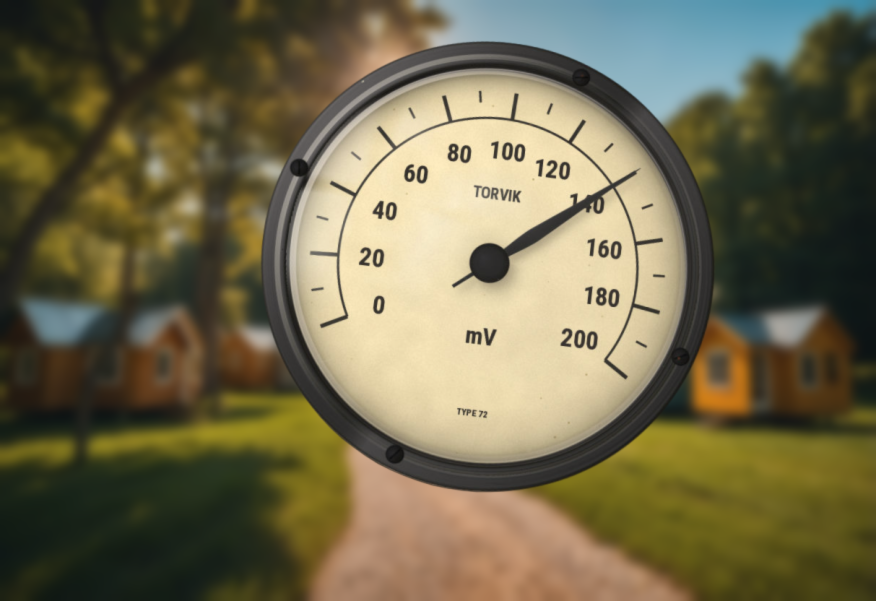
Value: 140 mV
